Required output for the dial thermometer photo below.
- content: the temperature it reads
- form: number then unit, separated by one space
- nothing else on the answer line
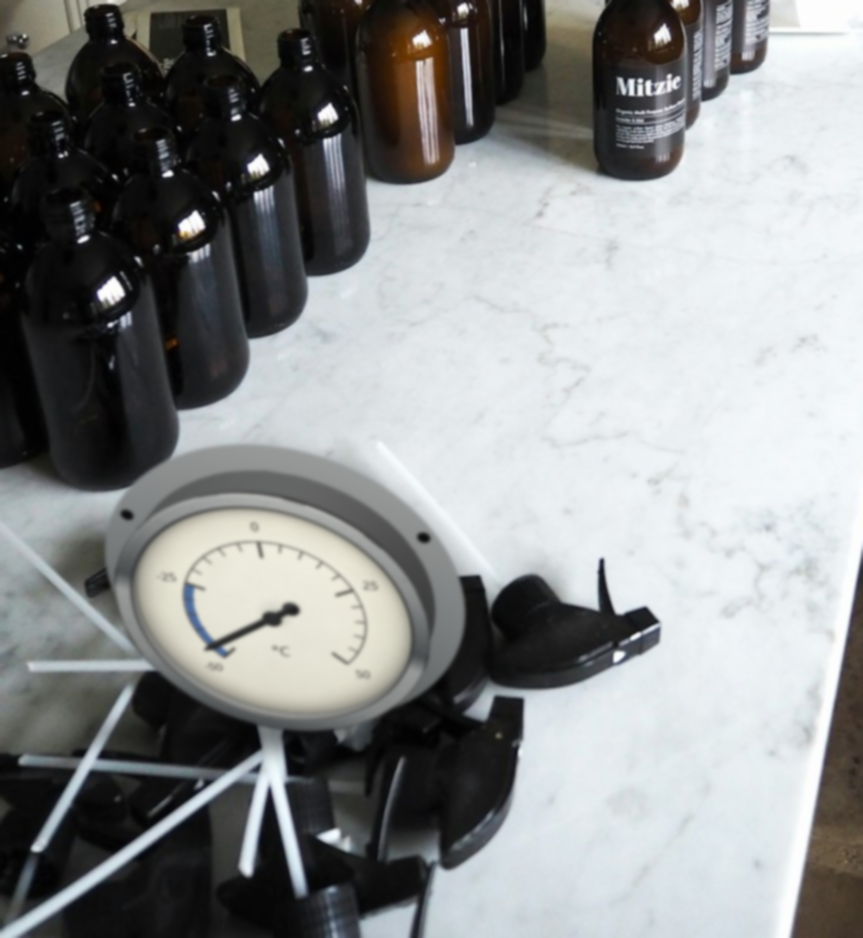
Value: -45 °C
